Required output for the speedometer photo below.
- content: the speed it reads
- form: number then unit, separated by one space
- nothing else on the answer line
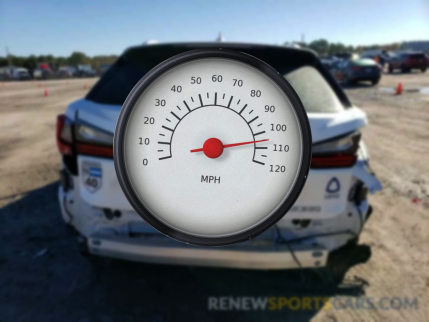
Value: 105 mph
